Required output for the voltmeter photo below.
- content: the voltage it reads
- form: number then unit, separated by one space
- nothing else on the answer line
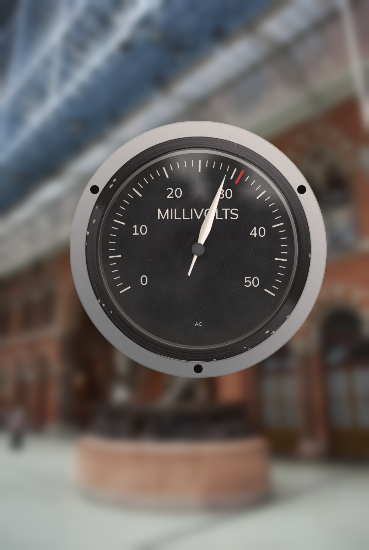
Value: 29 mV
